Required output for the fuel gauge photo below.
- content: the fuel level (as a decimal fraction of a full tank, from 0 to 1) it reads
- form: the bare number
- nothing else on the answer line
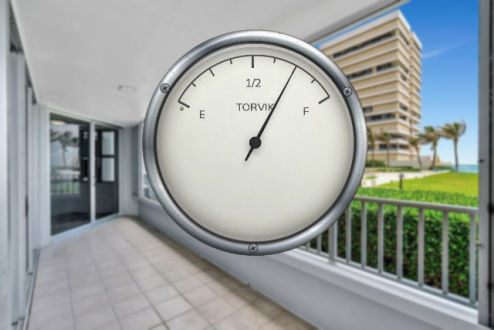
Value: 0.75
